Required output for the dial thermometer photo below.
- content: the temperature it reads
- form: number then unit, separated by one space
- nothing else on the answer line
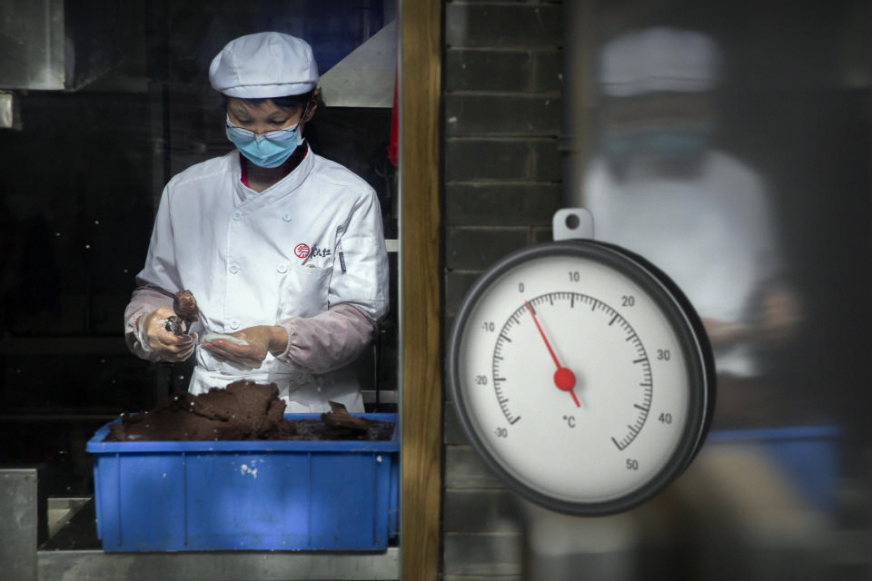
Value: 0 °C
